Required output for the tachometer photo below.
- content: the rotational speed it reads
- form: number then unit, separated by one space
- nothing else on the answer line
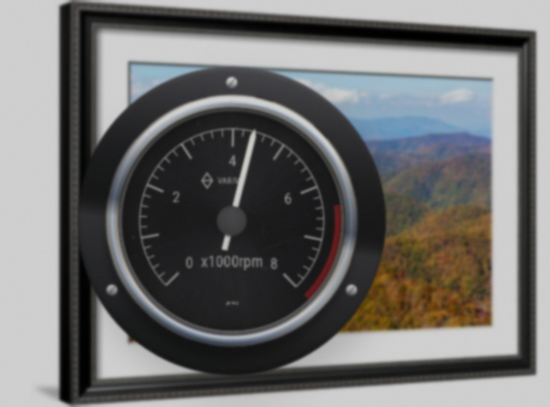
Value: 4400 rpm
